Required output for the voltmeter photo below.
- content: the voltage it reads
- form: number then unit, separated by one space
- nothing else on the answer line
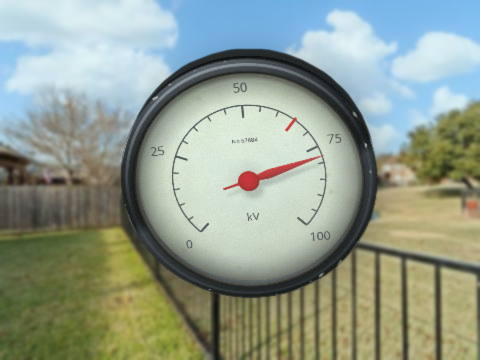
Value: 77.5 kV
